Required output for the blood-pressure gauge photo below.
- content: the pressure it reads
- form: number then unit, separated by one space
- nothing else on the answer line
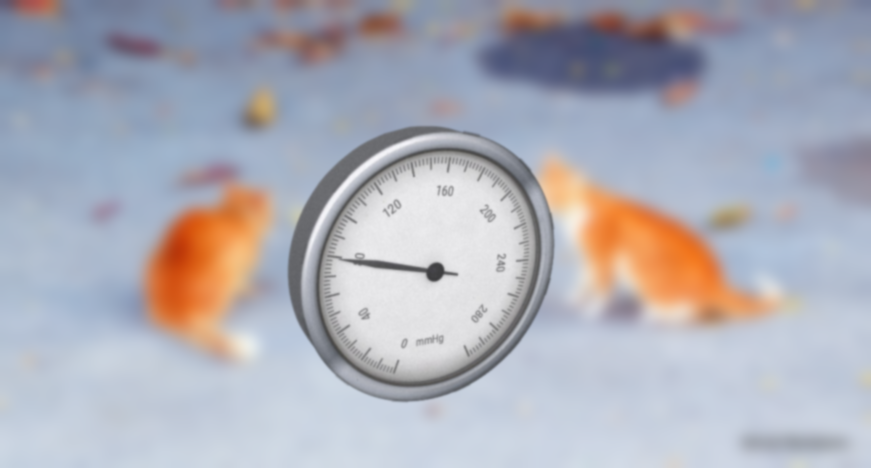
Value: 80 mmHg
